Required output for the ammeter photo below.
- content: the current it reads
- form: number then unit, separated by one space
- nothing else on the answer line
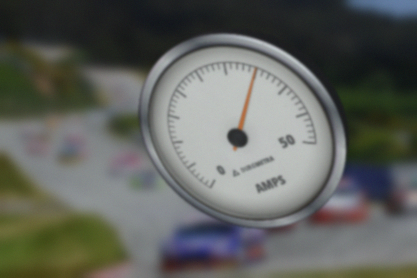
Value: 35 A
